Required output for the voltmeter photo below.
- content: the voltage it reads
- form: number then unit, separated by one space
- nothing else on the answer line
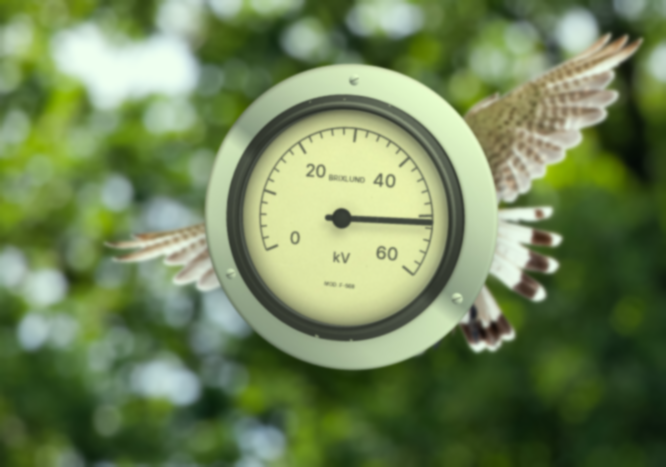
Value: 51 kV
